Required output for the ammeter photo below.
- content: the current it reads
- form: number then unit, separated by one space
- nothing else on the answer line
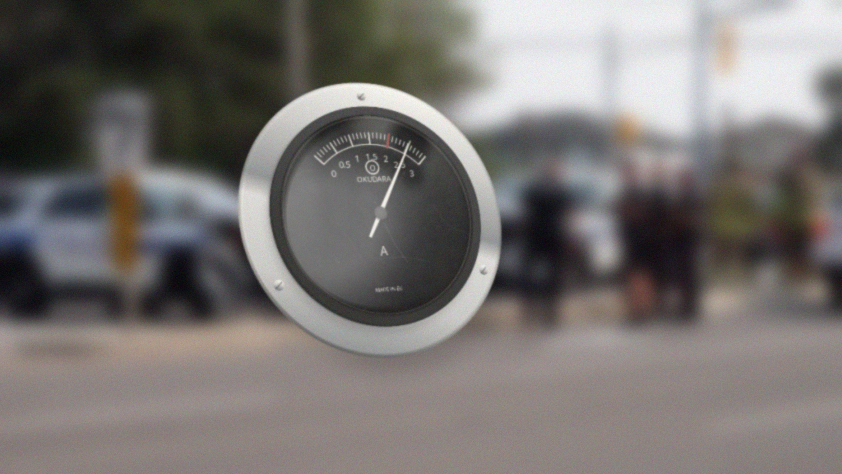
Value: 2.5 A
